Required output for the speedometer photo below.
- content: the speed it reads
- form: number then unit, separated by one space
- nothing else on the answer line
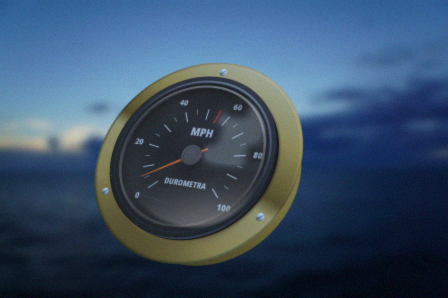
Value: 5 mph
